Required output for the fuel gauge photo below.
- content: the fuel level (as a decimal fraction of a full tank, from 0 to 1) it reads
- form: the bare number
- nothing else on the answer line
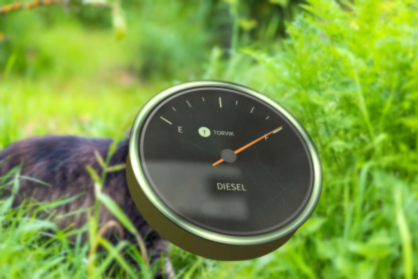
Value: 1
